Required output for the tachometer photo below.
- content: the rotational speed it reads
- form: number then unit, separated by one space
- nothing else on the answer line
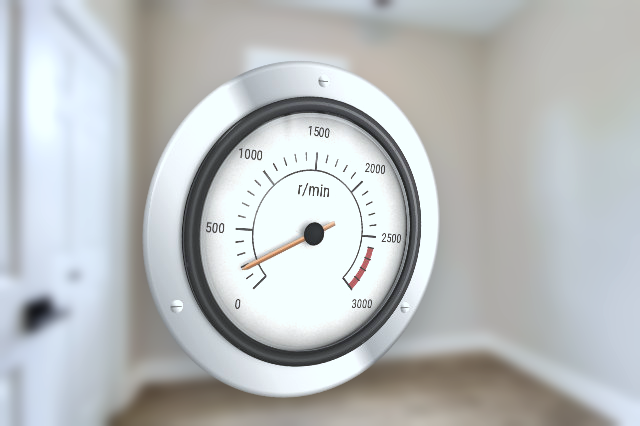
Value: 200 rpm
